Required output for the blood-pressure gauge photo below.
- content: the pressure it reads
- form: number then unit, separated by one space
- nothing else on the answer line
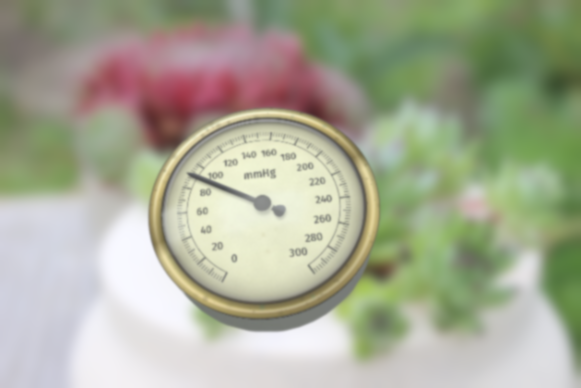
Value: 90 mmHg
